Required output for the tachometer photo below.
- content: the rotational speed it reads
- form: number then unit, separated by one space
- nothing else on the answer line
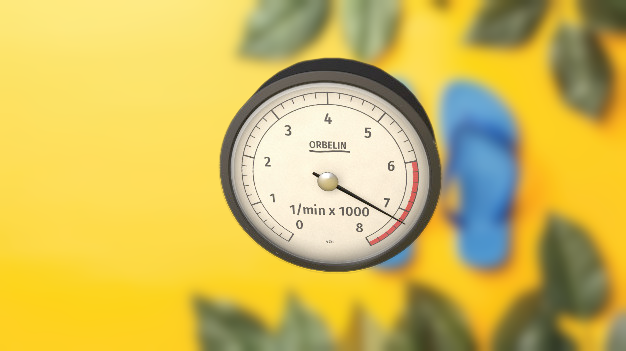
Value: 7200 rpm
